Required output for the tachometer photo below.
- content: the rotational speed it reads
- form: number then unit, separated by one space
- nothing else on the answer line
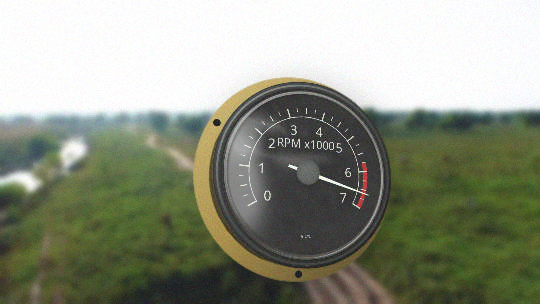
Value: 6625 rpm
